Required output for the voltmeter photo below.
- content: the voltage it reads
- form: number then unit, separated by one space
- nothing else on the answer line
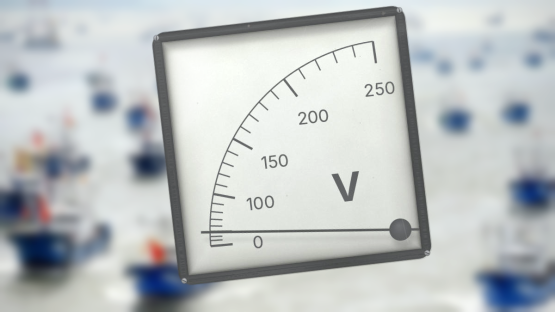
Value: 50 V
